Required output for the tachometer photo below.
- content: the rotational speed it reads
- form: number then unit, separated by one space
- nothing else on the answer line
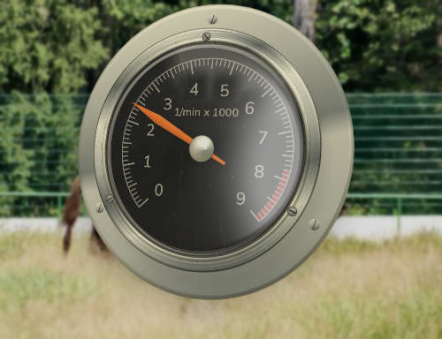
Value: 2400 rpm
